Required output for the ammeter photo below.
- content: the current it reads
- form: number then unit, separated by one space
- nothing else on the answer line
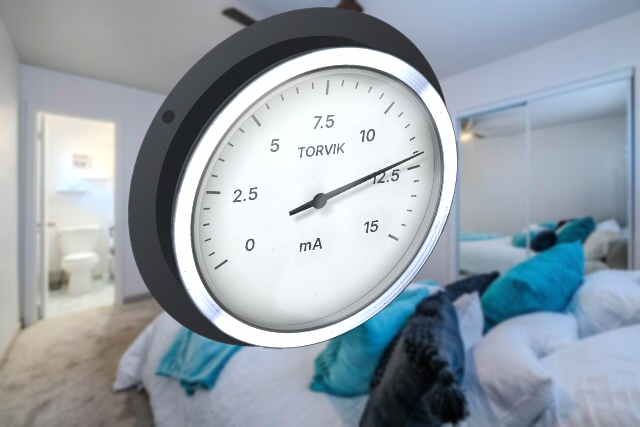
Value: 12 mA
